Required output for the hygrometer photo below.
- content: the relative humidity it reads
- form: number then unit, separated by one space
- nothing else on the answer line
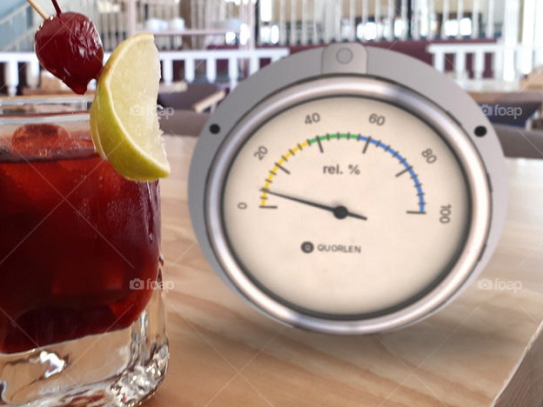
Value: 8 %
